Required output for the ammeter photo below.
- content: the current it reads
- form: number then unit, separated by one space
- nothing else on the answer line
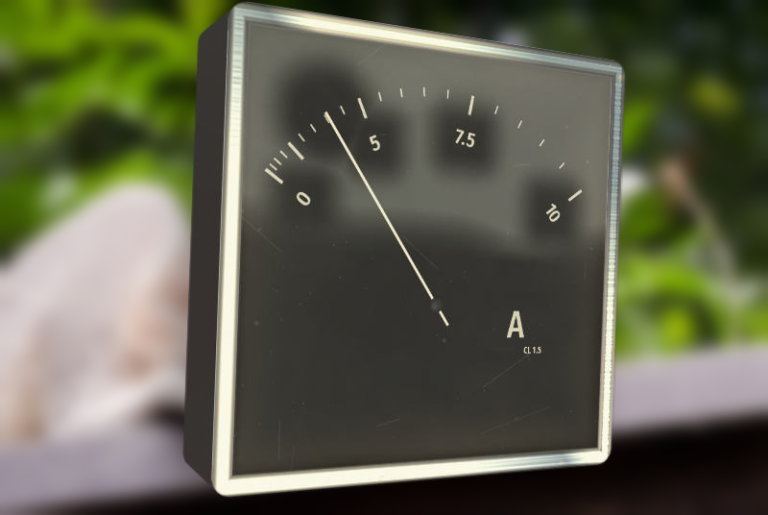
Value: 4 A
